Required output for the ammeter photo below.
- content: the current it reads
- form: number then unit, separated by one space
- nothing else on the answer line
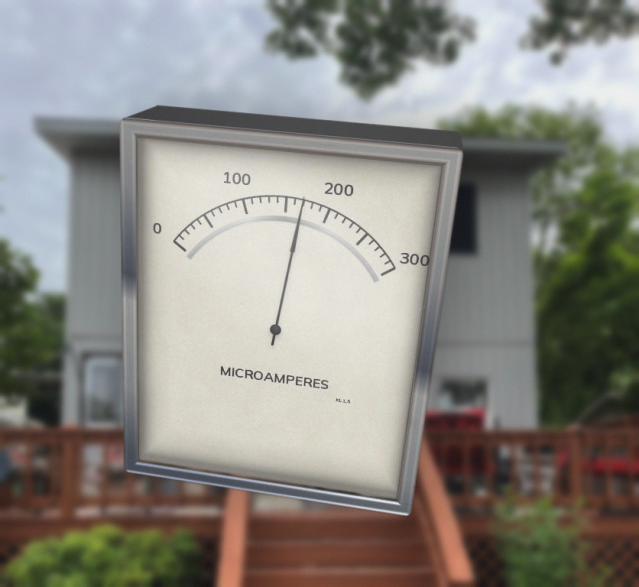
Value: 170 µA
